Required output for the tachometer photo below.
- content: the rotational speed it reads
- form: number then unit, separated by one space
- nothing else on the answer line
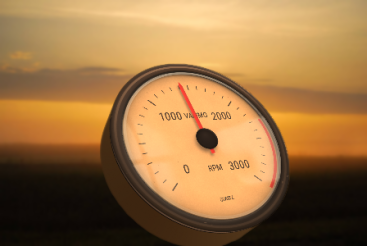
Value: 1400 rpm
